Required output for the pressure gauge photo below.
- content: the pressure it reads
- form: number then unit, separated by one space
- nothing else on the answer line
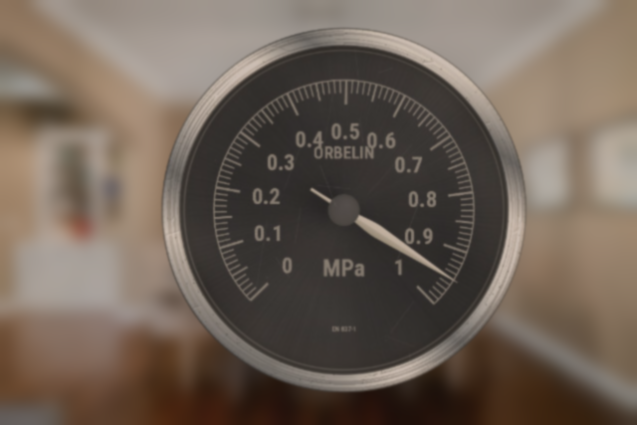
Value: 0.95 MPa
